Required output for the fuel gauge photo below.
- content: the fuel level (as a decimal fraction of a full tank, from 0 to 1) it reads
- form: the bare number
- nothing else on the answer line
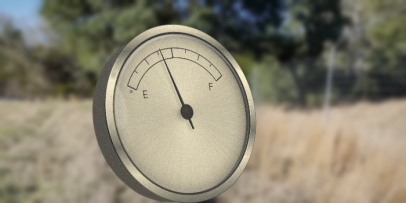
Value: 0.375
